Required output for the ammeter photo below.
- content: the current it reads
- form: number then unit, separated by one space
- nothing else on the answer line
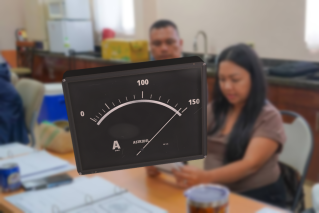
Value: 145 A
